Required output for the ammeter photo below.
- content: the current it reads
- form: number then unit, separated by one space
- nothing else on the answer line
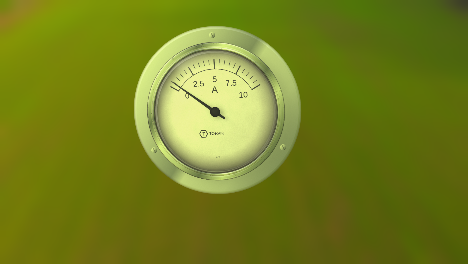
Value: 0.5 A
